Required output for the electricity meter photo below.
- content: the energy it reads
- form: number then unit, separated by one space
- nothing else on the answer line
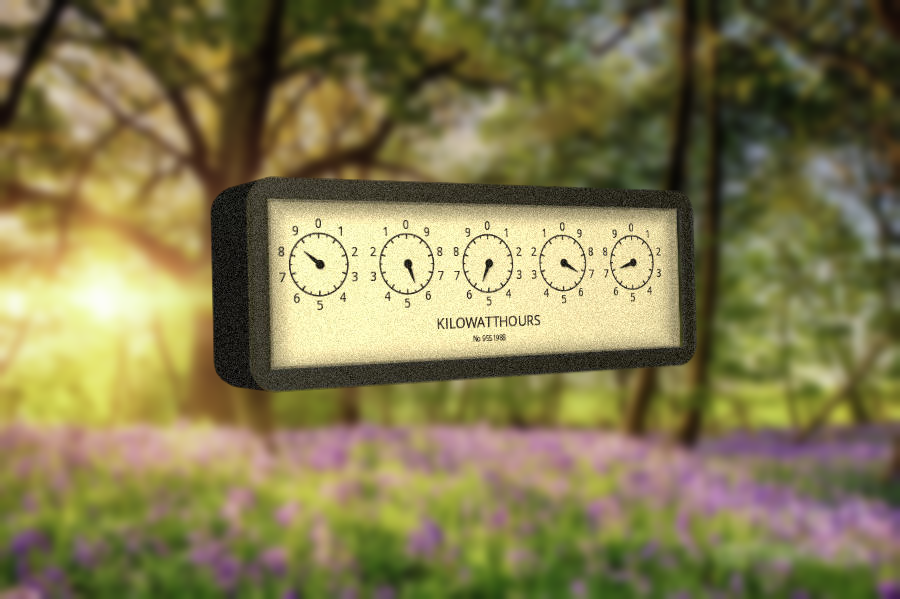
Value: 85567 kWh
